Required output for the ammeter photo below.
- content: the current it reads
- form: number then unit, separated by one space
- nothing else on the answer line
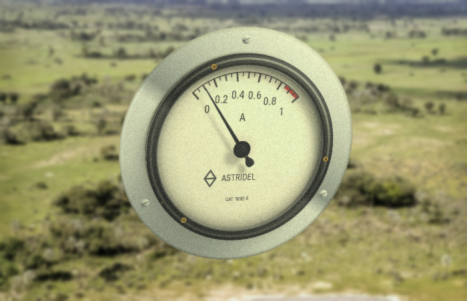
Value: 0.1 A
